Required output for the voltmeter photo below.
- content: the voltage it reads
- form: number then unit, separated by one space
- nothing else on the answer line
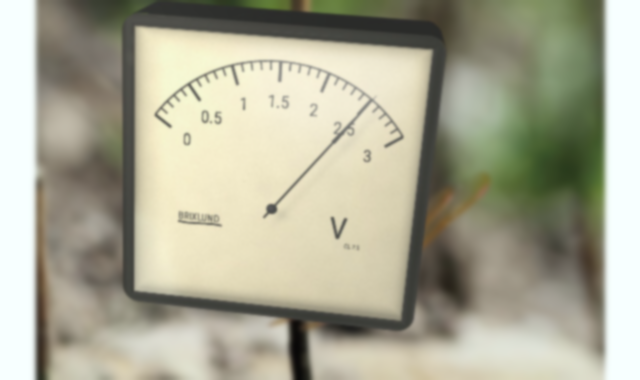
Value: 2.5 V
